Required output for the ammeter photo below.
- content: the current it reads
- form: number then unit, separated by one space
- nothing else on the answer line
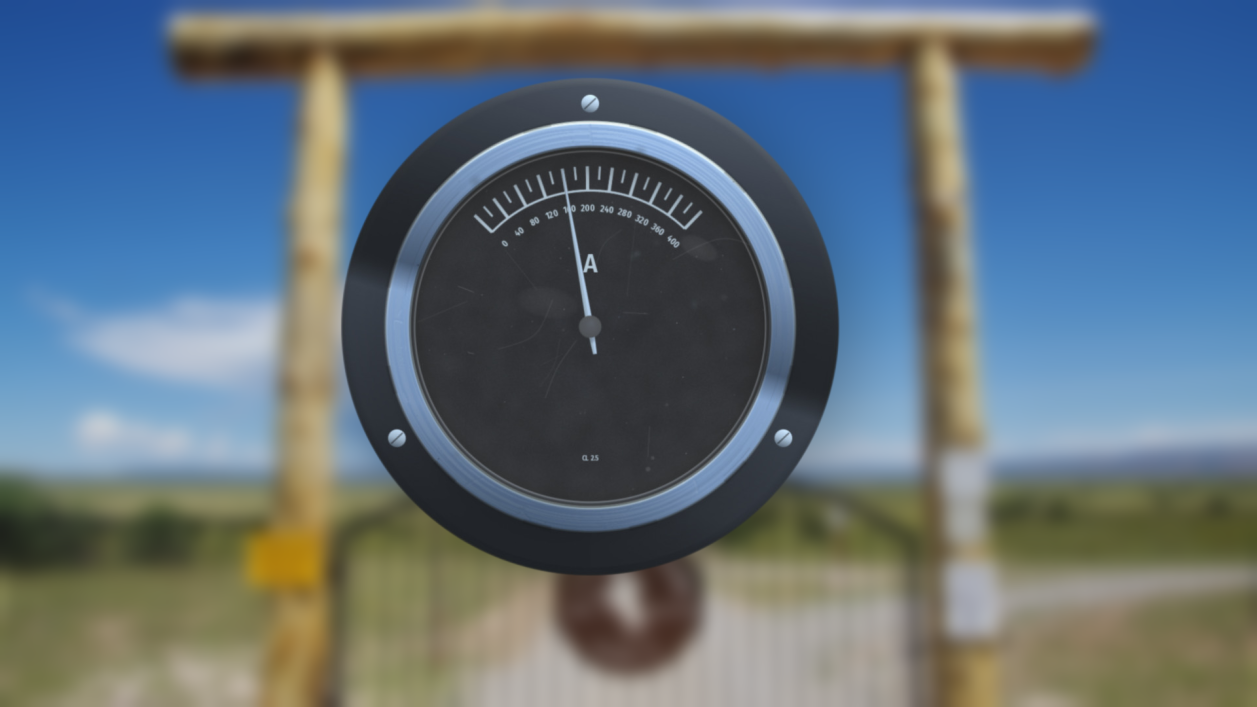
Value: 160 A
